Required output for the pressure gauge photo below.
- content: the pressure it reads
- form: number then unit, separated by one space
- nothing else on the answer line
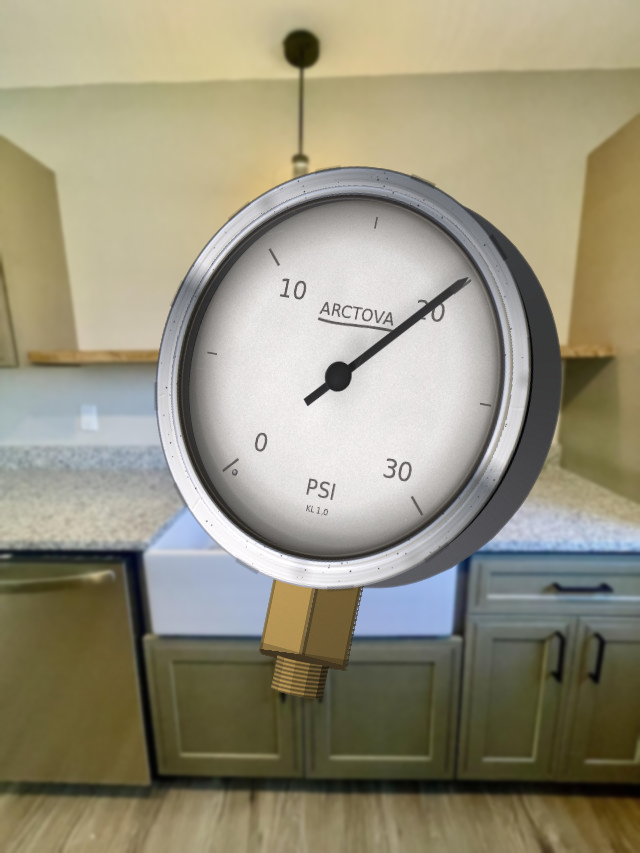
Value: 20 psi
